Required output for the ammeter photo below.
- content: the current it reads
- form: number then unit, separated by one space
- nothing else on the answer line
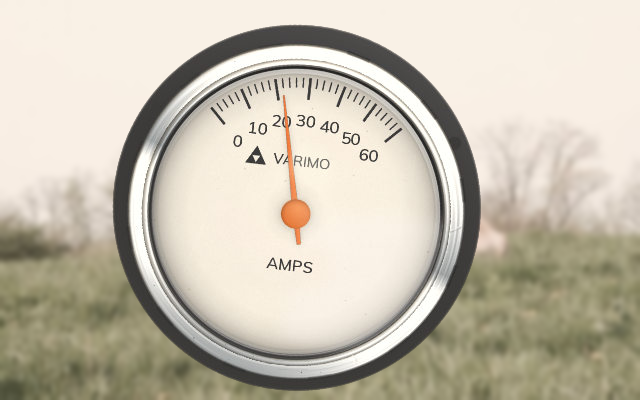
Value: 22 A
